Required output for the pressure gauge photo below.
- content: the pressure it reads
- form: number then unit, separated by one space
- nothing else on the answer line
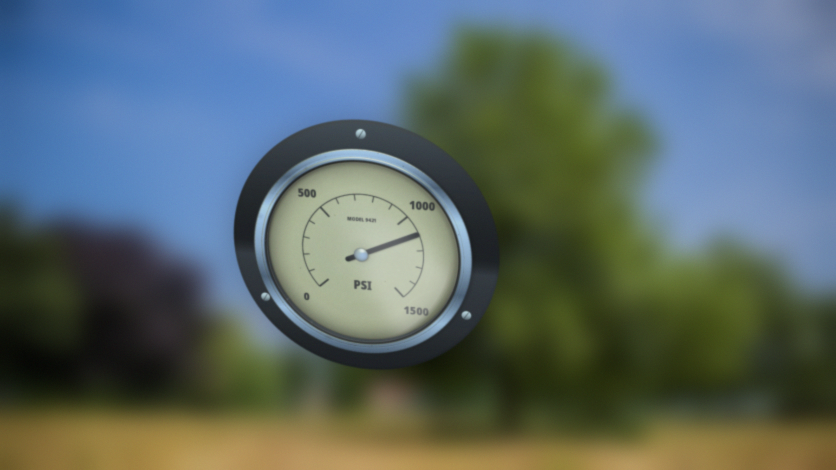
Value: 1100 psi
